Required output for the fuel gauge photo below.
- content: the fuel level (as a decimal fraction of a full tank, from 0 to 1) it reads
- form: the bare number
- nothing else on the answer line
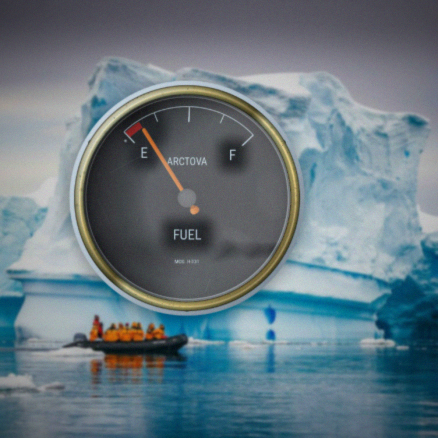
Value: 0.125
